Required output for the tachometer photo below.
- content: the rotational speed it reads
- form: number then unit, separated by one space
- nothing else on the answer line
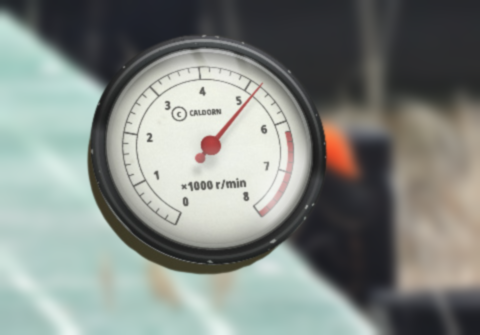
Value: 5200 rpm
